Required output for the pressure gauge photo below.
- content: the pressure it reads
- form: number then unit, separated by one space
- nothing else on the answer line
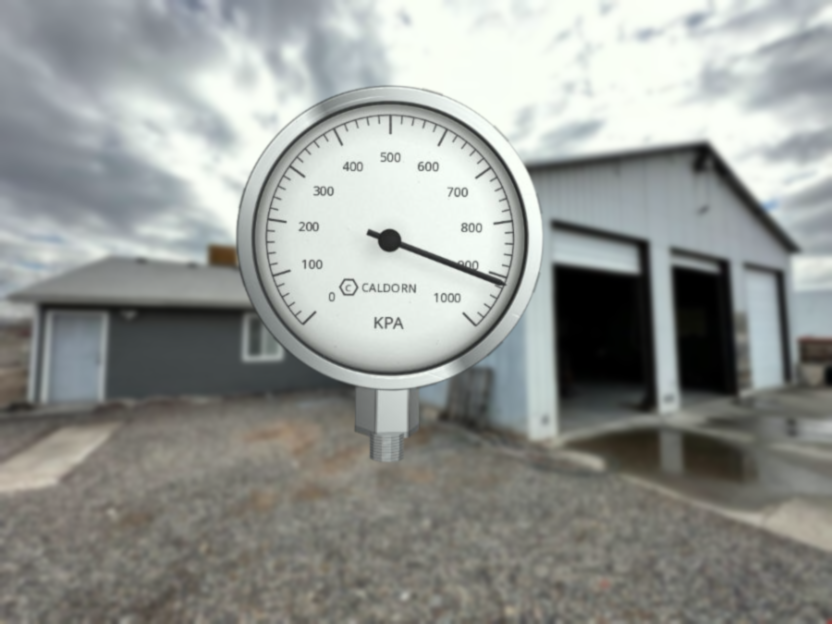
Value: 910 kPa
